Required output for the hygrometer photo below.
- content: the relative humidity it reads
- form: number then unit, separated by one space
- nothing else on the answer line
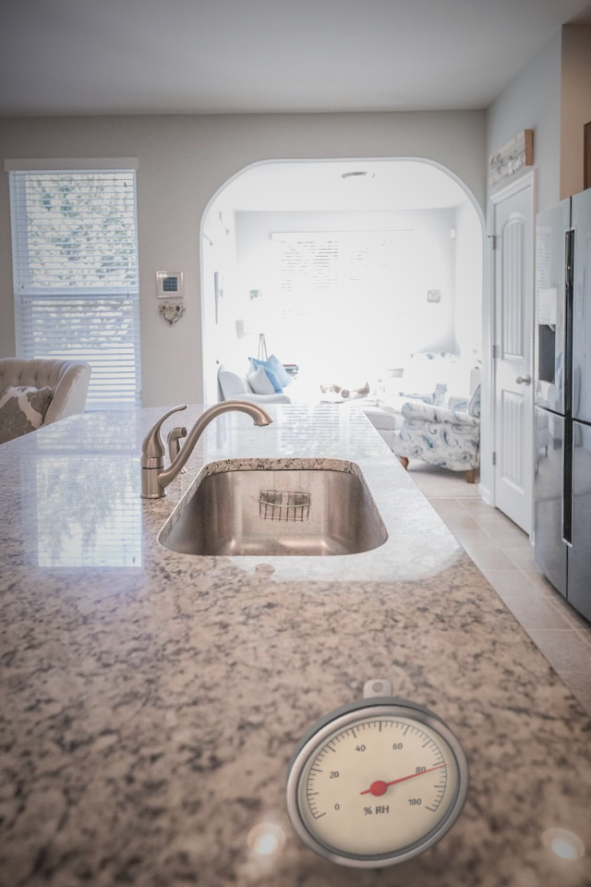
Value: 80 %
